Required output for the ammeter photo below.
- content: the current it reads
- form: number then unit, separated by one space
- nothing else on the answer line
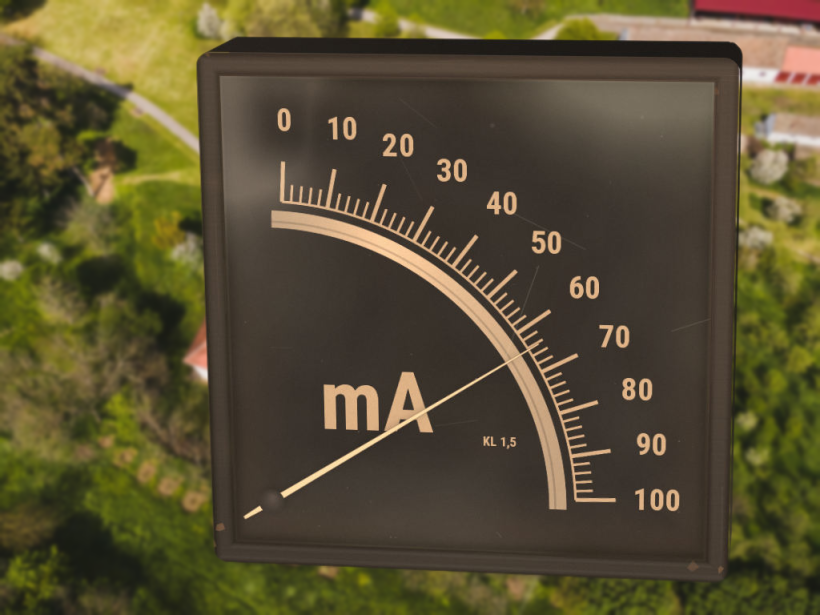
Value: 64 mA
